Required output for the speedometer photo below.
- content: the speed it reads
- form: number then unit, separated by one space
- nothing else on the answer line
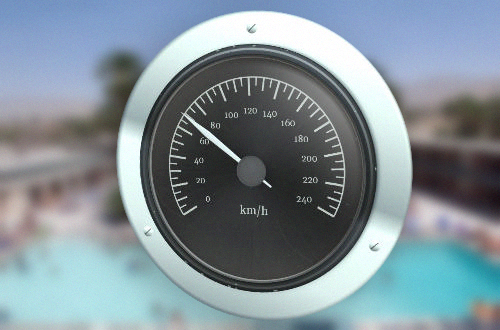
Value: 70 km/h
